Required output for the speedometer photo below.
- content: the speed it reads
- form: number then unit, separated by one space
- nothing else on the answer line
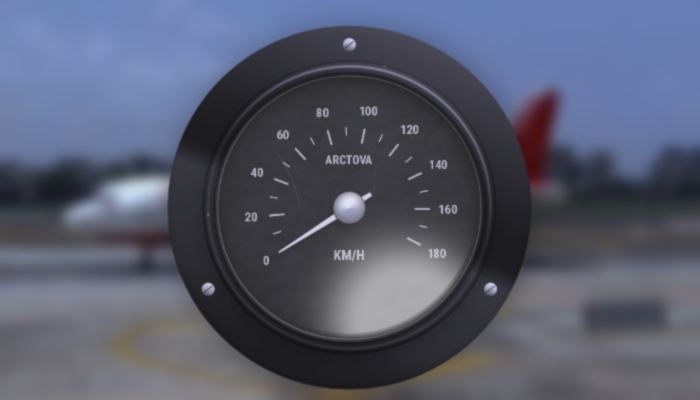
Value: 0 km/h
